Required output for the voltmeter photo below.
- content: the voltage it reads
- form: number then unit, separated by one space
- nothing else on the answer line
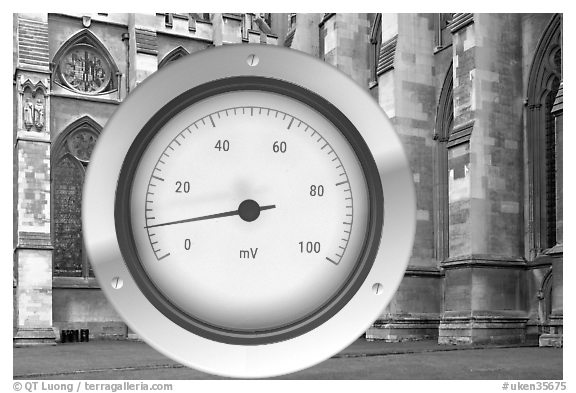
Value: 8 mV
